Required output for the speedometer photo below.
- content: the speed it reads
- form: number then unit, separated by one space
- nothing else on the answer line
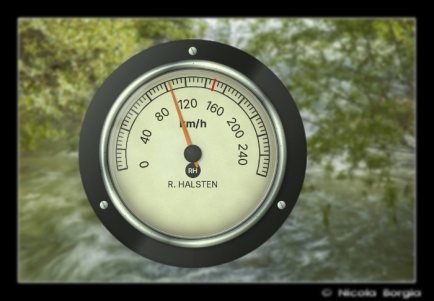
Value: 104 km/h
